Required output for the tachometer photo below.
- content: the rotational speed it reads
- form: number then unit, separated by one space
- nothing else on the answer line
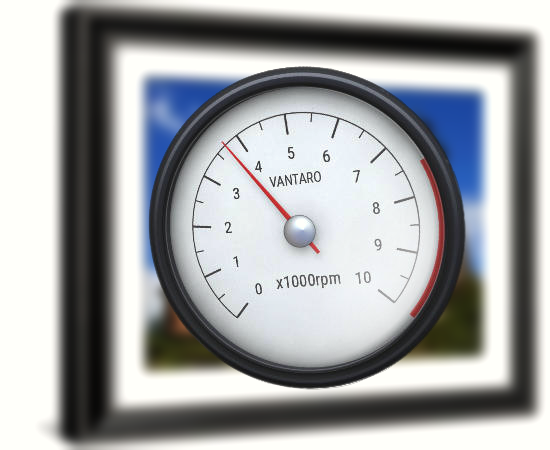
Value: 3750 rpm
